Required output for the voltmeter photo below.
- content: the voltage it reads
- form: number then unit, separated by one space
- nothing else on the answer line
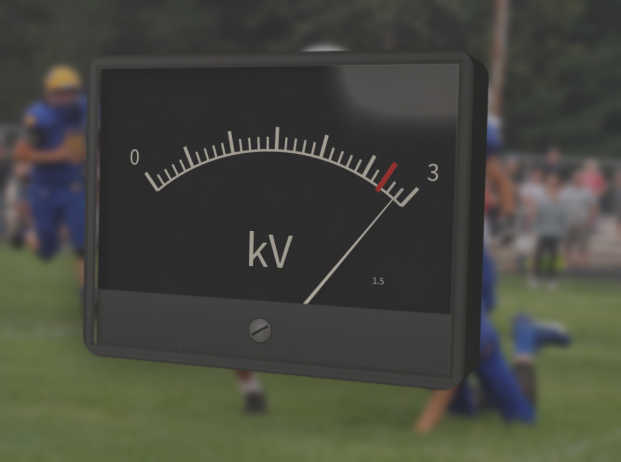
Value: 2.9 kV
